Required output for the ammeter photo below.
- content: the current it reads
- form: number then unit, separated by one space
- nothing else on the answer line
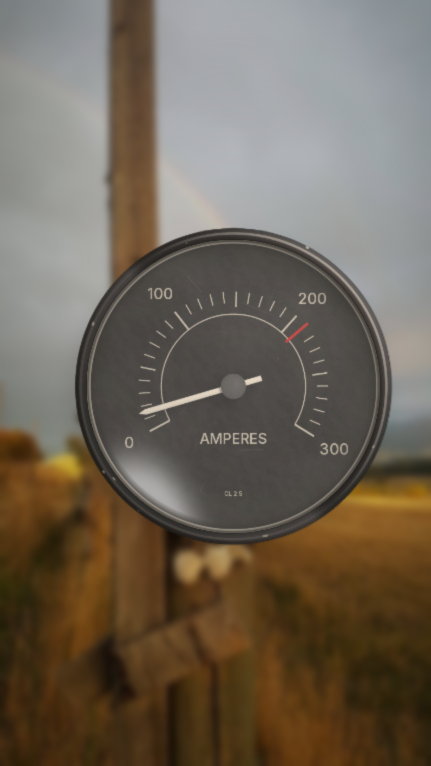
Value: 15 A
